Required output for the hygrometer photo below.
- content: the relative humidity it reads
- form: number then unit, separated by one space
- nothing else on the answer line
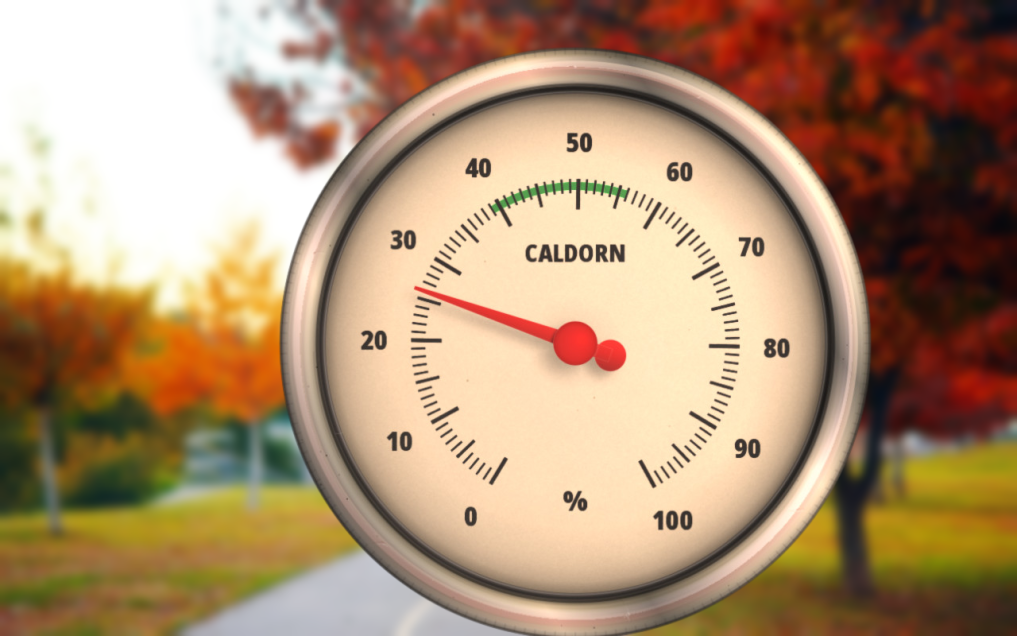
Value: 26 %
